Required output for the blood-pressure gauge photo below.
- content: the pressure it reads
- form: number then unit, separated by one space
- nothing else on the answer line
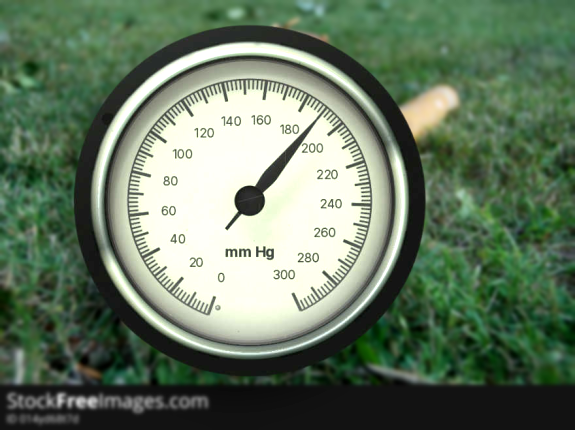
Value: 190 mmHg
